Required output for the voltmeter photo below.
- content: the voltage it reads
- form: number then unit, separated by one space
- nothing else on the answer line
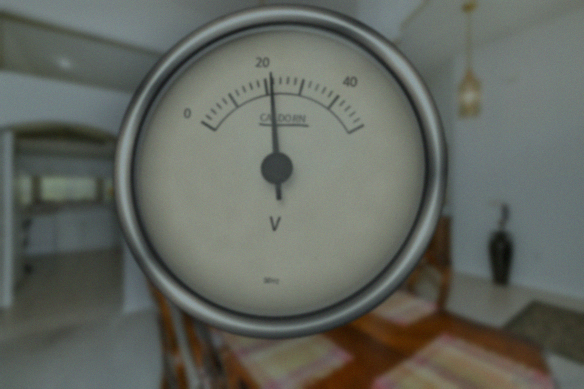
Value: 22 V
